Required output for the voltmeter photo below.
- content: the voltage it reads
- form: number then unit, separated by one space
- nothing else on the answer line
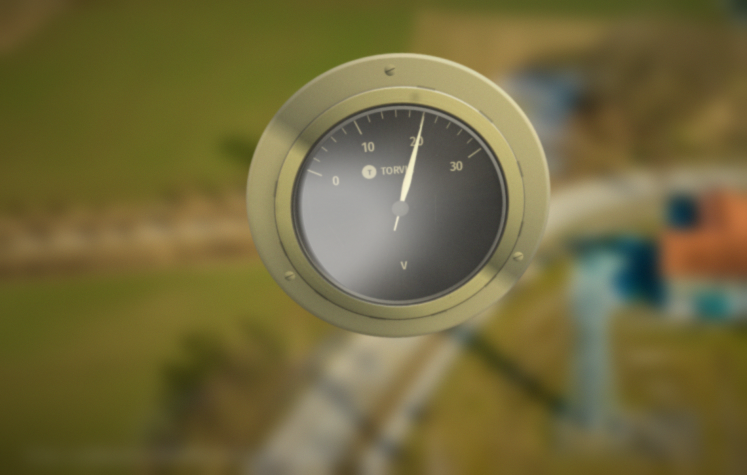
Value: 20 V
